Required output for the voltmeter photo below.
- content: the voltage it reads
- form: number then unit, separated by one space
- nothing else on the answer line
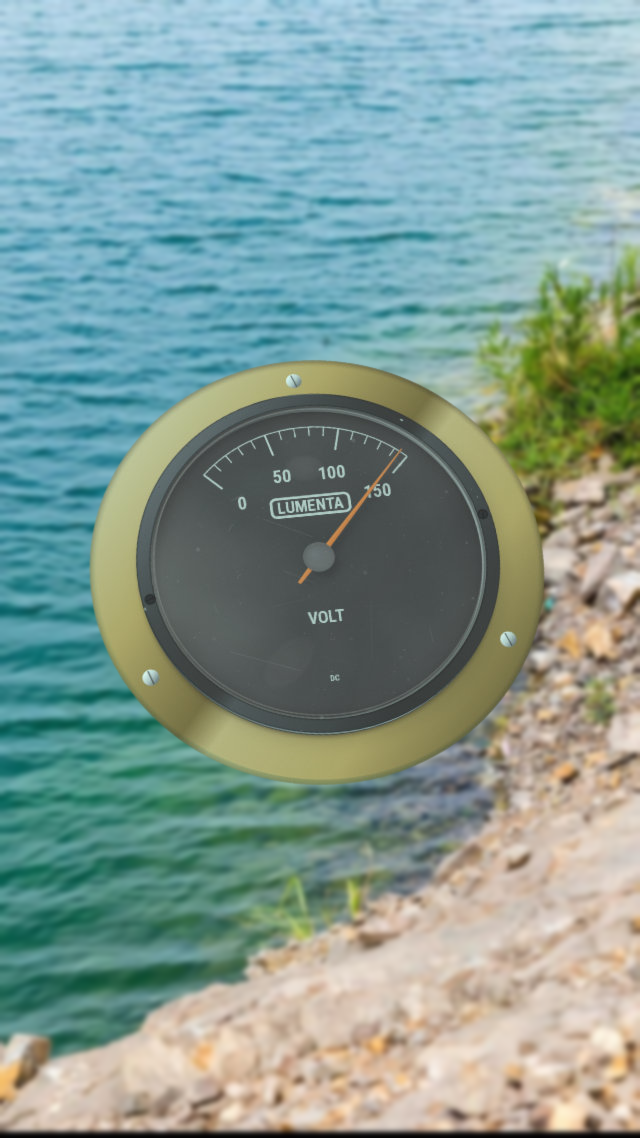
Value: 145 V
